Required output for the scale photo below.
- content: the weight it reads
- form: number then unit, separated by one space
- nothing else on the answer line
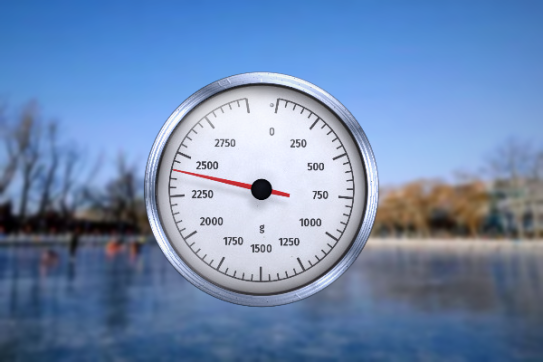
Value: 2400 g
